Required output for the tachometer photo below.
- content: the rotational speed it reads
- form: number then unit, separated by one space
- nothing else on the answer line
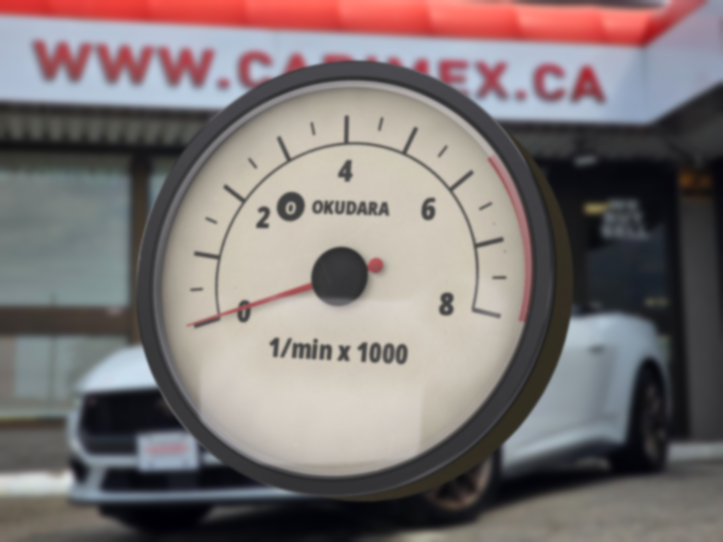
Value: 0 rpm
